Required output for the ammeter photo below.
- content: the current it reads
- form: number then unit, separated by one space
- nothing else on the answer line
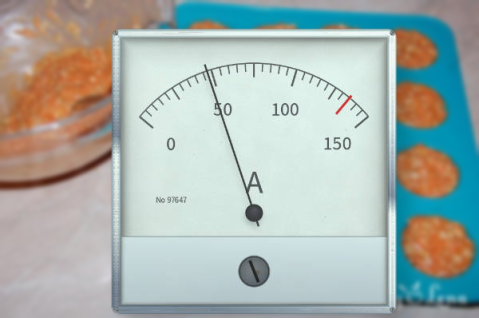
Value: 47.5 A
